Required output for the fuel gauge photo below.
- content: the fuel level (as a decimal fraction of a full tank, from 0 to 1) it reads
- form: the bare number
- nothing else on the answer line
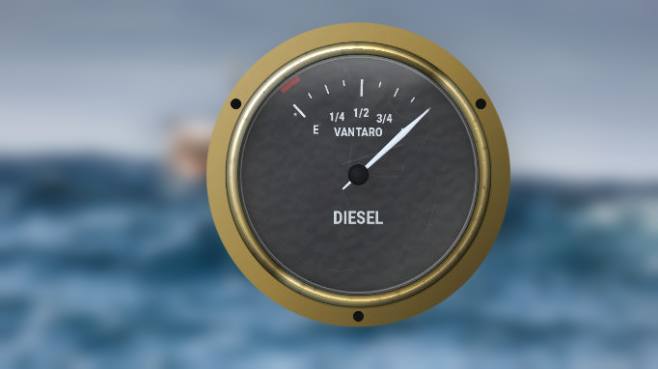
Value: 1
